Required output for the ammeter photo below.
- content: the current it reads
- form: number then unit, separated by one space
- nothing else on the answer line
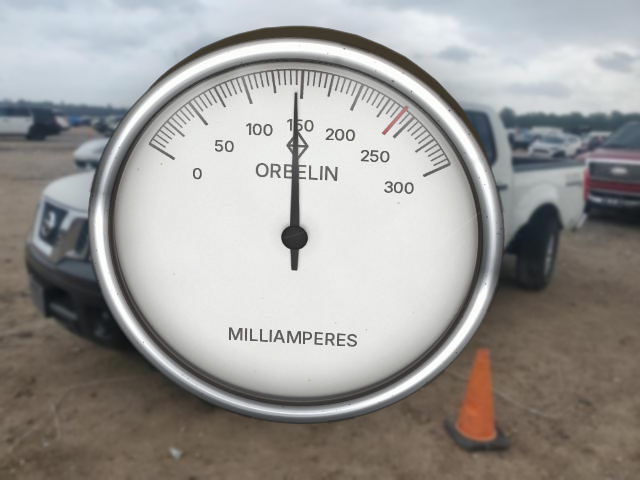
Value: 145 mA
